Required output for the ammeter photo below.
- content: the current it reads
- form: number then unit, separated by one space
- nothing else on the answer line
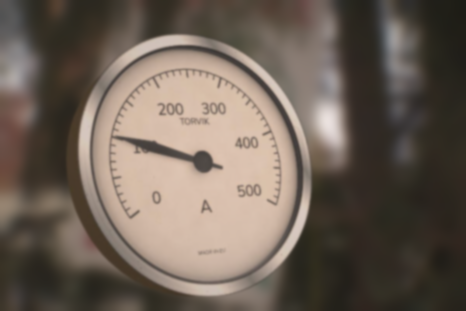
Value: 100 A
